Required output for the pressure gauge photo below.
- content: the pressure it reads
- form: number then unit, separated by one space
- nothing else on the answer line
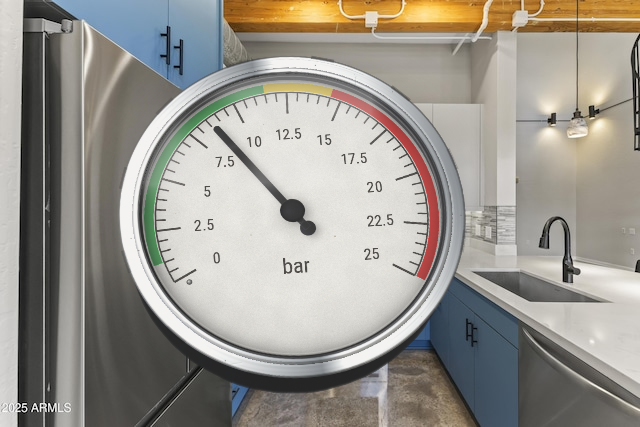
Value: 8.5 bar
